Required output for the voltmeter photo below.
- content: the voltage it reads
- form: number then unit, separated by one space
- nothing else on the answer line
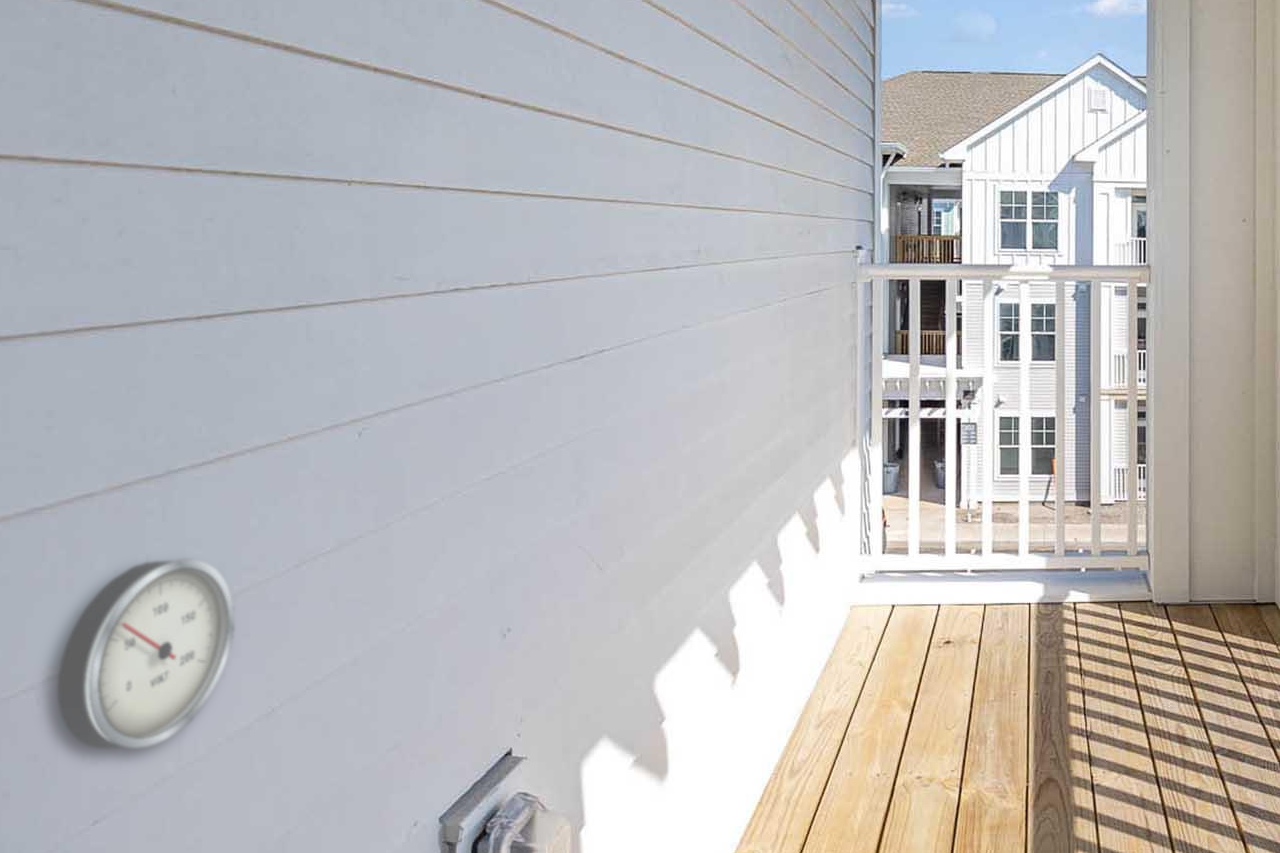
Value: 60 V
